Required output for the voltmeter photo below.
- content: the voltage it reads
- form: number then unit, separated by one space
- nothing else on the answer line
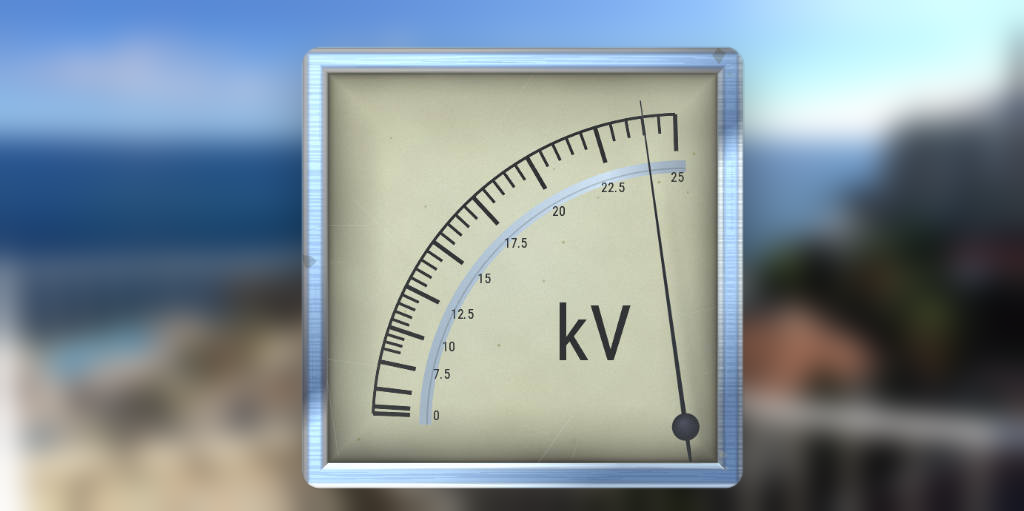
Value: 24 kV
